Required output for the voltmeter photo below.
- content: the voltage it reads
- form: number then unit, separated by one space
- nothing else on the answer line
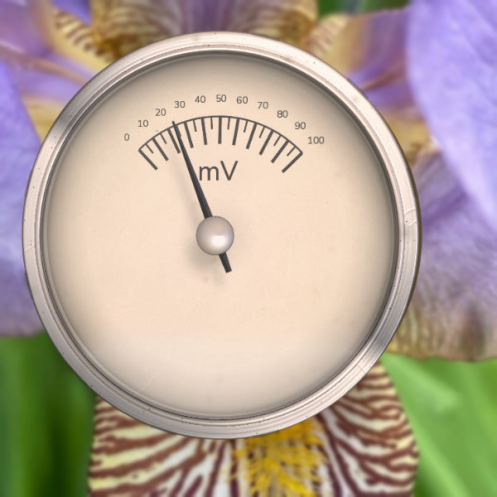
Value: 25 mV
